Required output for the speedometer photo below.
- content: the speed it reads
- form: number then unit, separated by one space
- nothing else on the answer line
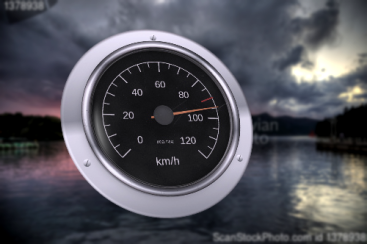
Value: 95 km/h
